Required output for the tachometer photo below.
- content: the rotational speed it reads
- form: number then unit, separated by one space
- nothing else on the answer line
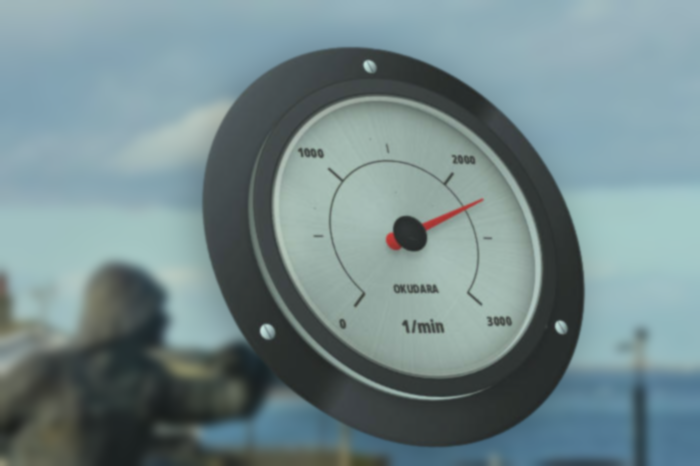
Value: 2250 rpm
